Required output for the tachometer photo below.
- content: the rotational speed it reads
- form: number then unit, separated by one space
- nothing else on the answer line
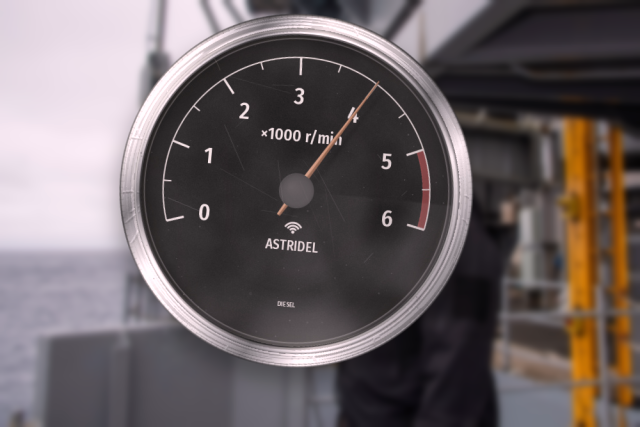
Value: 4000 rpm
